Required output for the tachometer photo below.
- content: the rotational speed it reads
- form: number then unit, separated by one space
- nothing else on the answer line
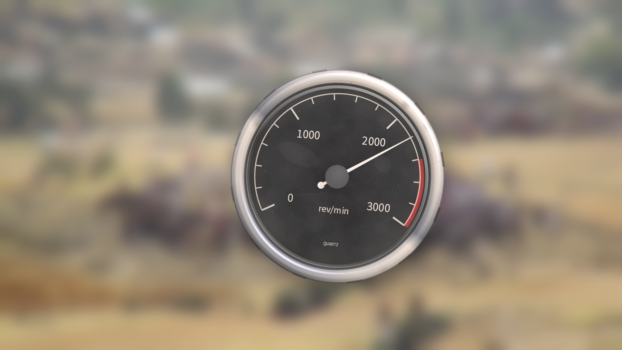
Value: 2200 rpm
